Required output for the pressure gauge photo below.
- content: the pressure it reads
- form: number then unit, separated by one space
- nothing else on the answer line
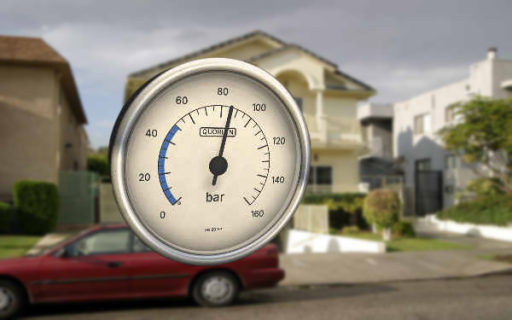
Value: 85 bar
